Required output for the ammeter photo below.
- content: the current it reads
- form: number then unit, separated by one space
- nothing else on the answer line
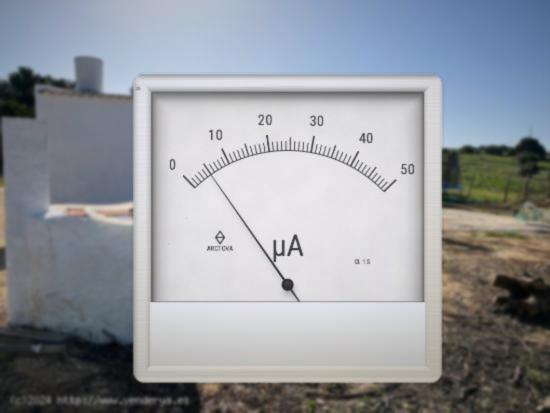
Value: 5 µA
